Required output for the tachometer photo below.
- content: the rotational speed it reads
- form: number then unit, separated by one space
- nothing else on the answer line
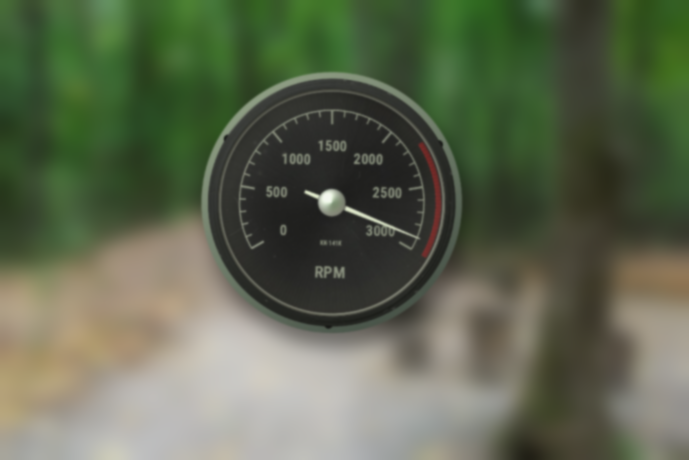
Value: 2900 rpm
